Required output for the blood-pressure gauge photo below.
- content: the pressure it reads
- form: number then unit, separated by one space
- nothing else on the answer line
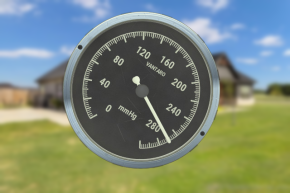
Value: 270 mmHg
